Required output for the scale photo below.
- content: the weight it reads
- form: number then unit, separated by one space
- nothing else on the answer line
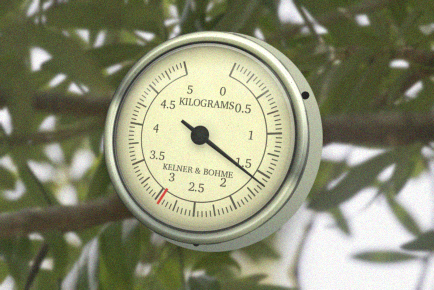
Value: 1.6 kg
